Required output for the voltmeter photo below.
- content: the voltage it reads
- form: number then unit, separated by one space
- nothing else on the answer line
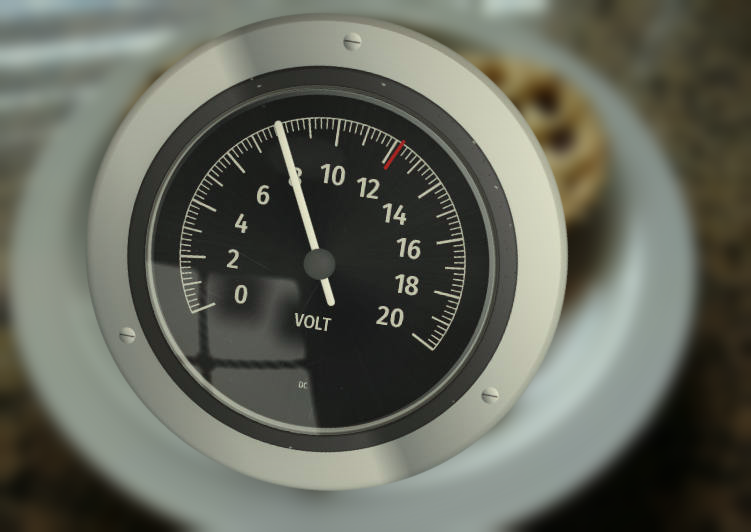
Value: 8 V
